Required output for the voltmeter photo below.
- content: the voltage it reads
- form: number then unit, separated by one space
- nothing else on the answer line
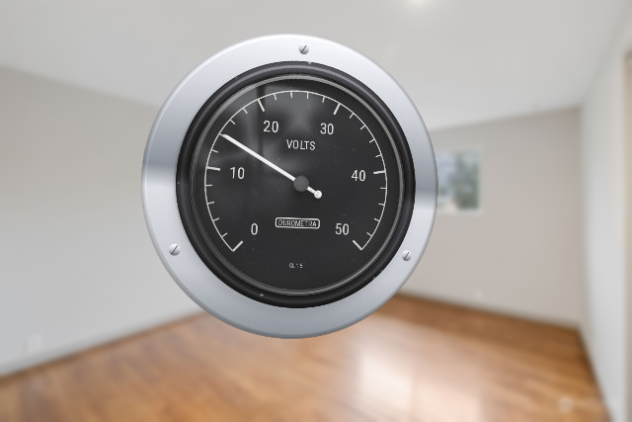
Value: 14 V
